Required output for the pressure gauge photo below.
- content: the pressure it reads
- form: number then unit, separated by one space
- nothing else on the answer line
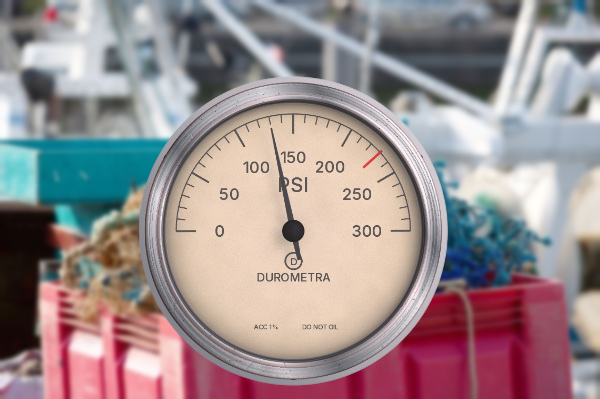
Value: 130 psi
